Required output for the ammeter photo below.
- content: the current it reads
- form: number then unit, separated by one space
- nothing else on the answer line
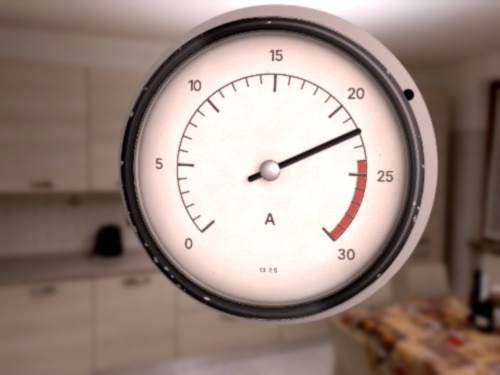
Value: 22 A
